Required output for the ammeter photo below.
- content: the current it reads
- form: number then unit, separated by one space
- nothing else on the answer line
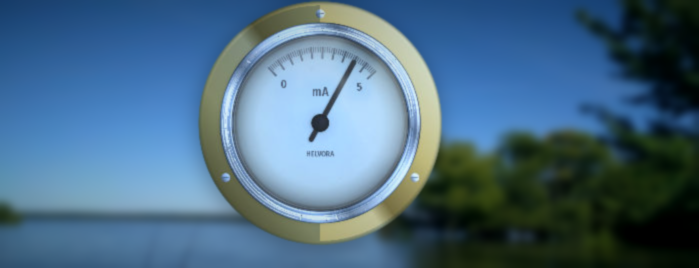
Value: 4 mA
